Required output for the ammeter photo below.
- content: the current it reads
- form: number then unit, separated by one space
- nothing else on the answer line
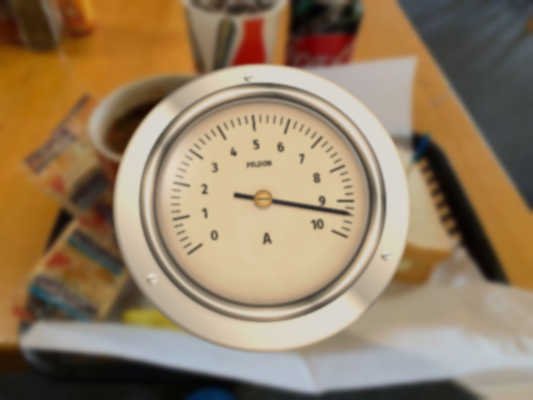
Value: 9.4 A
